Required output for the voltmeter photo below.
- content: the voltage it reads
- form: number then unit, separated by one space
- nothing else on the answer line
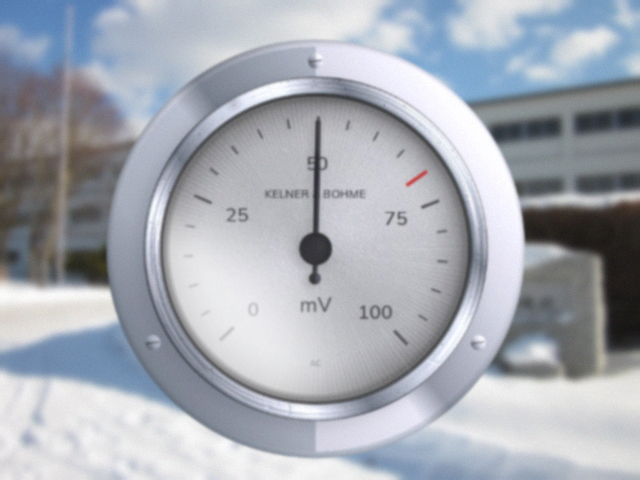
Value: 50 mV
